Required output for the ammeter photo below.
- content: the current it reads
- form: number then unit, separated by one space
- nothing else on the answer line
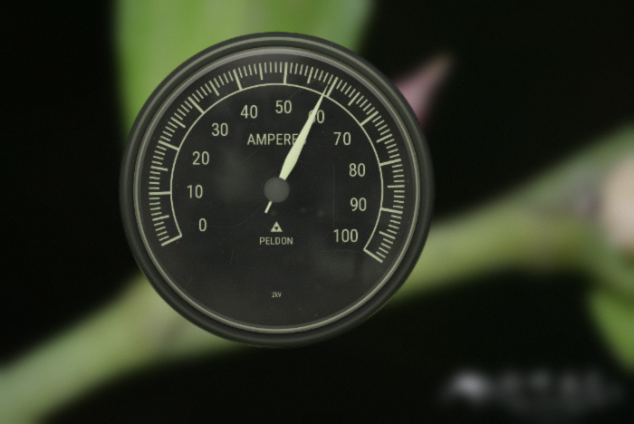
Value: 59 A
